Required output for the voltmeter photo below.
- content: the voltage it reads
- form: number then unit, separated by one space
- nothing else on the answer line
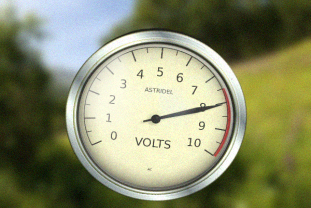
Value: 8 V
